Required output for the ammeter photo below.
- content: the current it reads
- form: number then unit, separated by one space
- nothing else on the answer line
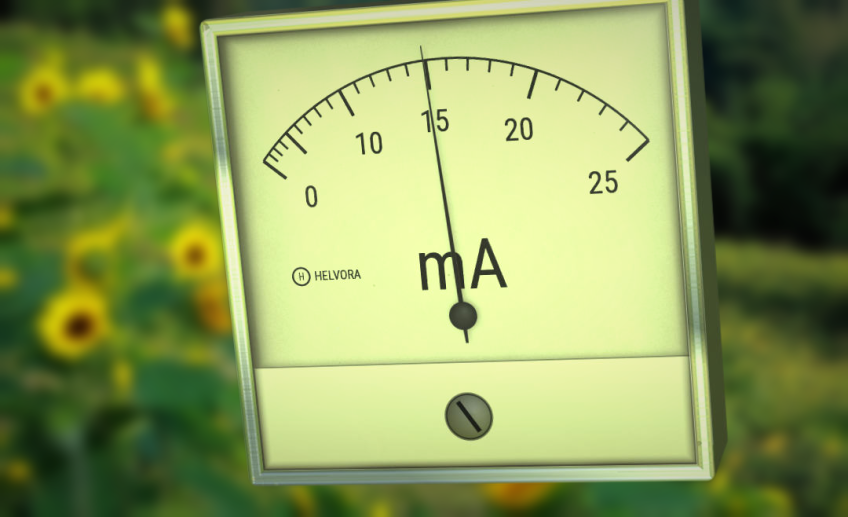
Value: 15 mA
